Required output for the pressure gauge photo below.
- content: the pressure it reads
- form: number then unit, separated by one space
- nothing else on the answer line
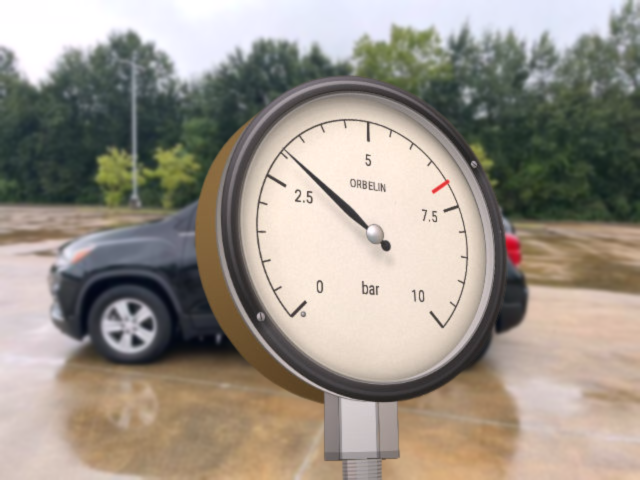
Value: 3 bar
